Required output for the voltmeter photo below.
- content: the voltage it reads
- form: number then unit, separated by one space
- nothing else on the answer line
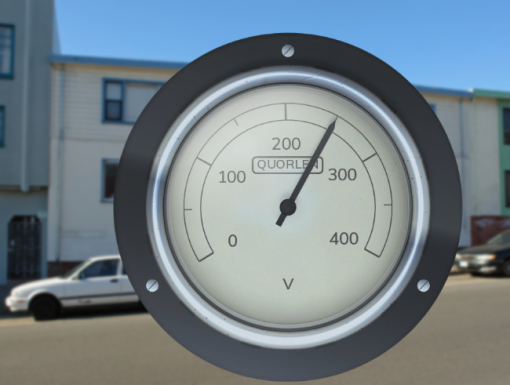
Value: 250 V
